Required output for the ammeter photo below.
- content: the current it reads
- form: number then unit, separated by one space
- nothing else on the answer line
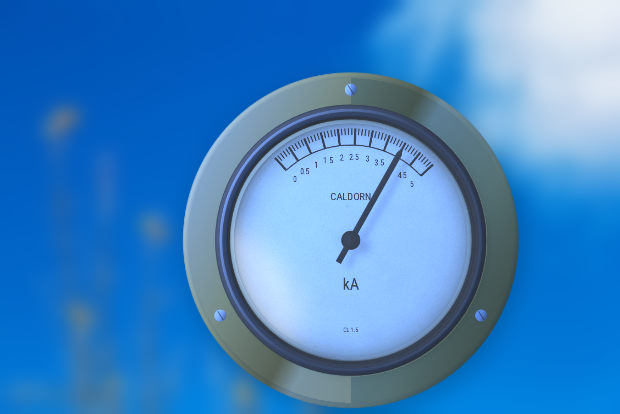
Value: 4 kA
